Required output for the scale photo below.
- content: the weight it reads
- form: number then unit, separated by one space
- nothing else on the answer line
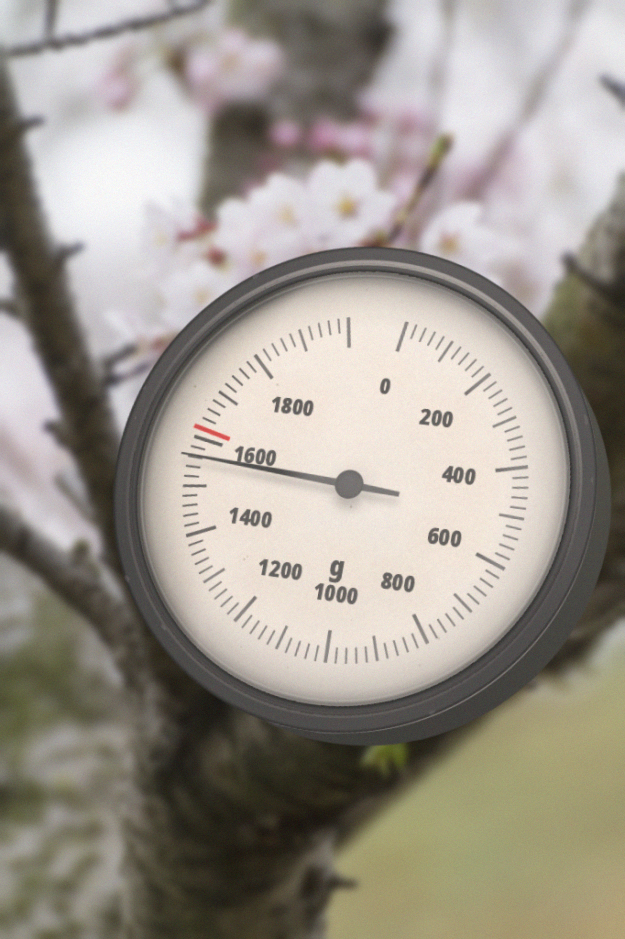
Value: 1560 g
